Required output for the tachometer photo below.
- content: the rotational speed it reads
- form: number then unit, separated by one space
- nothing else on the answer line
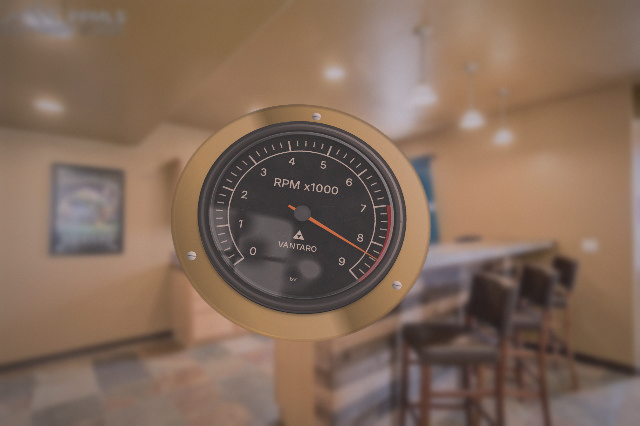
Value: 8400 rpm
